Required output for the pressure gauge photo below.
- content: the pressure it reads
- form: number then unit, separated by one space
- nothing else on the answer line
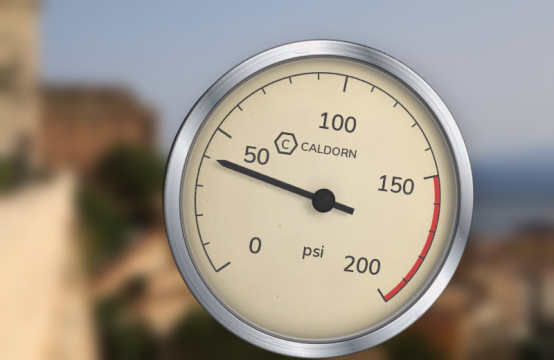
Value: 40 psi
